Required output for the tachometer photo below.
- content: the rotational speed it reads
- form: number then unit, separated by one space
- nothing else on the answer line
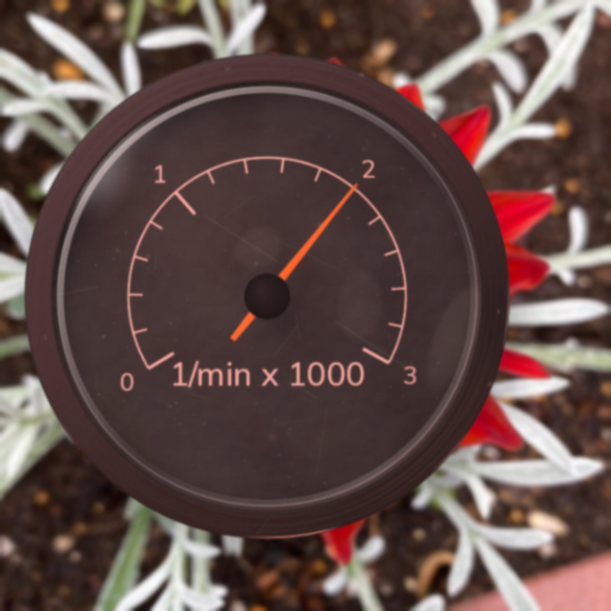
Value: 2000 rpm
